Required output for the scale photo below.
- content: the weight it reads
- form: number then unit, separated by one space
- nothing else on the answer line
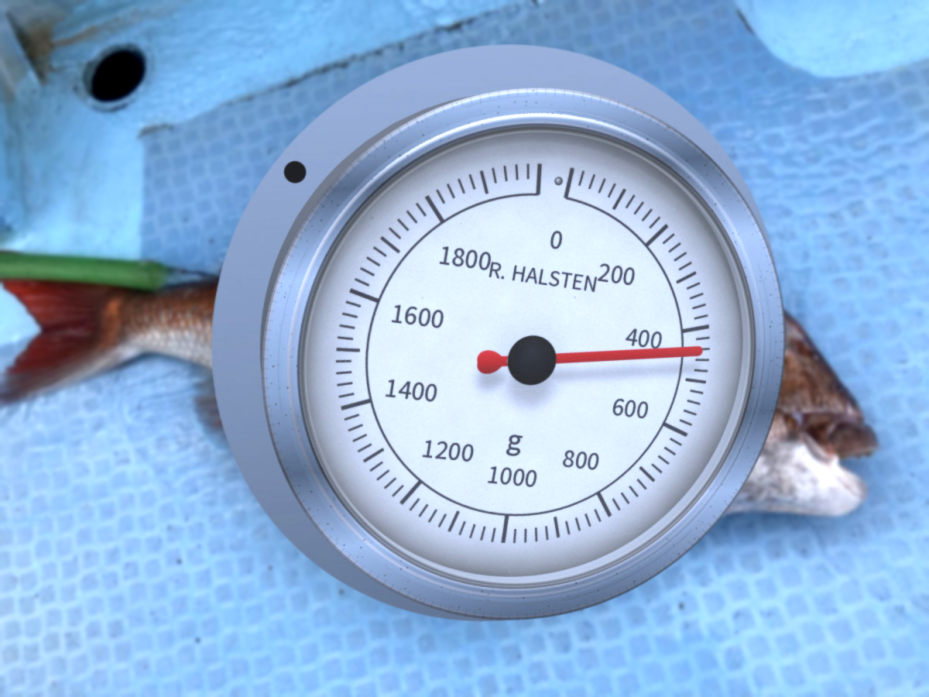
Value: 440 g
